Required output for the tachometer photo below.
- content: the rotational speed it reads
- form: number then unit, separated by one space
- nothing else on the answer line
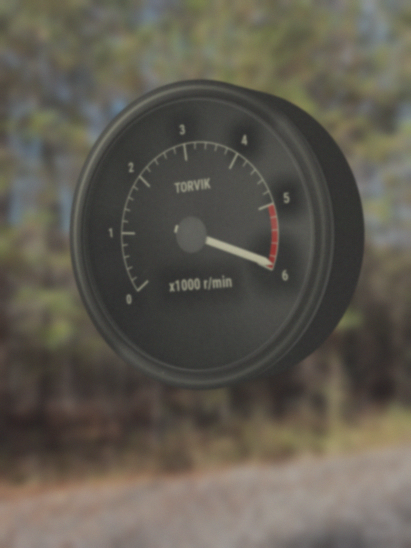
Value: 5900 rpm
